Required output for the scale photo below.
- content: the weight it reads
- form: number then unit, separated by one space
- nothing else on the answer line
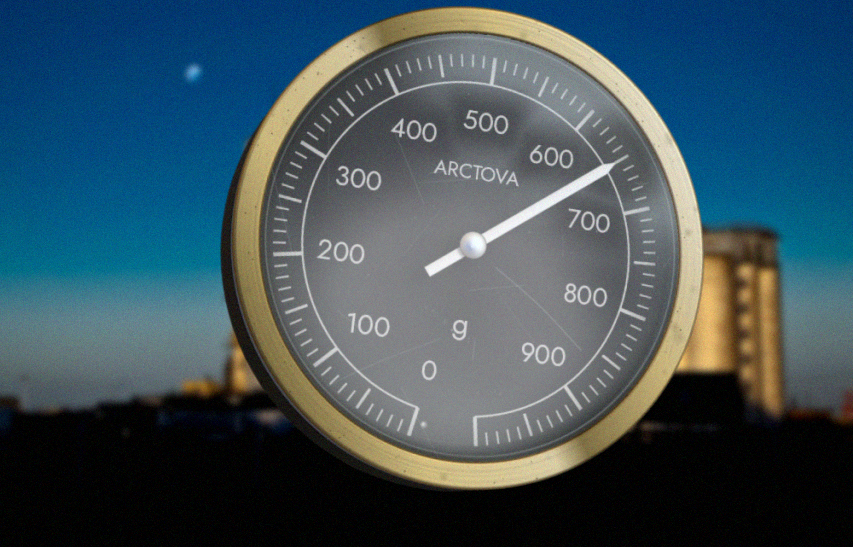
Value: 650 g
